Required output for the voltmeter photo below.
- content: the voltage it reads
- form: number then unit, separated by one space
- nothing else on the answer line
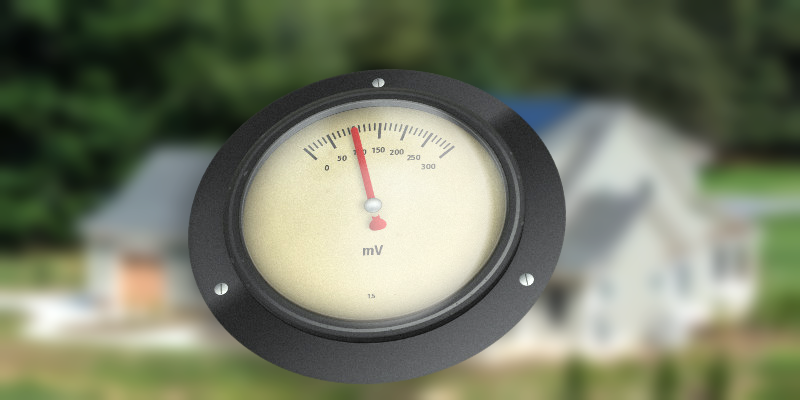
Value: 100 mV
